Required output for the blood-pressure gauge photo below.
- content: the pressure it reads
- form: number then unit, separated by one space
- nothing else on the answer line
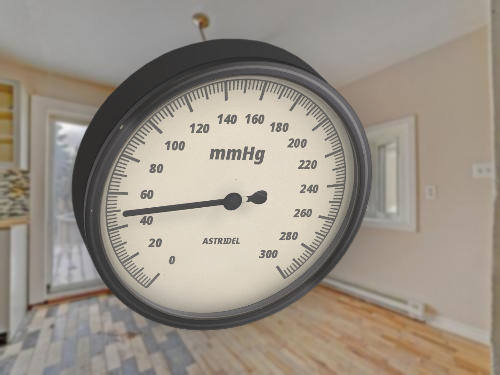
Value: 50 mmHg
